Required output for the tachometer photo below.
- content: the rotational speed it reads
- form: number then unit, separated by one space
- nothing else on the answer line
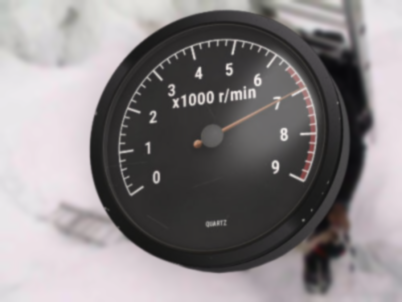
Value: 7000 rpm
